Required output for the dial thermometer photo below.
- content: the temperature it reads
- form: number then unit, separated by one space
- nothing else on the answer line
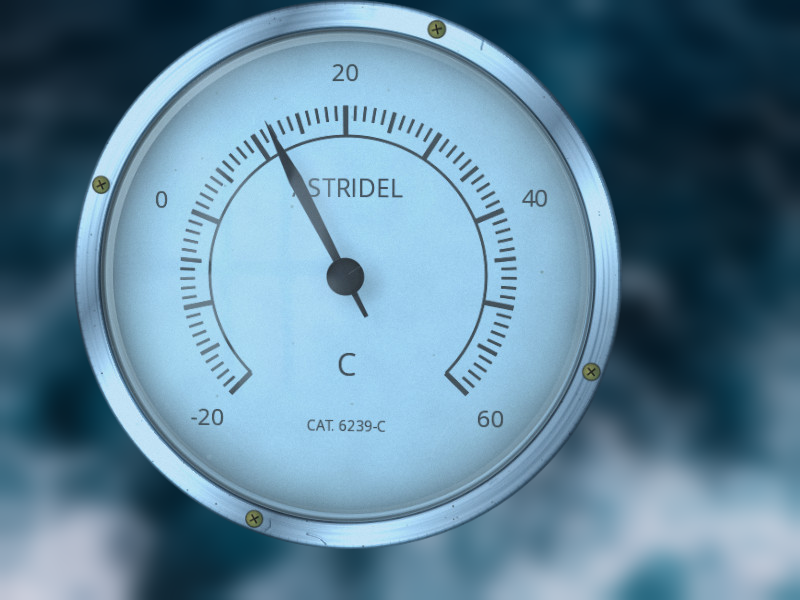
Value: 12 °C
